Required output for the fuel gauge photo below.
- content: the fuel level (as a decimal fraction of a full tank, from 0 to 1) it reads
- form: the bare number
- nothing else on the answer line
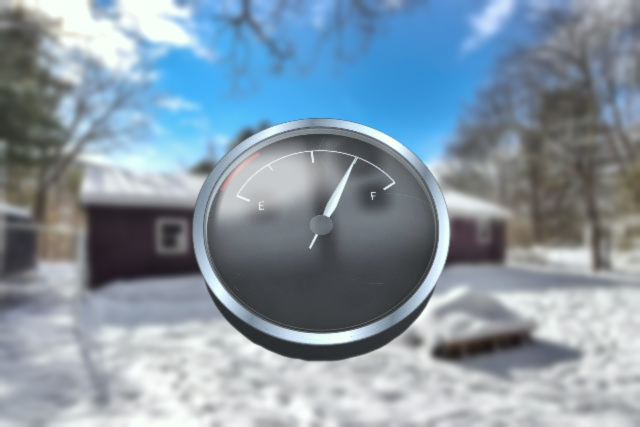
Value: 0.75
